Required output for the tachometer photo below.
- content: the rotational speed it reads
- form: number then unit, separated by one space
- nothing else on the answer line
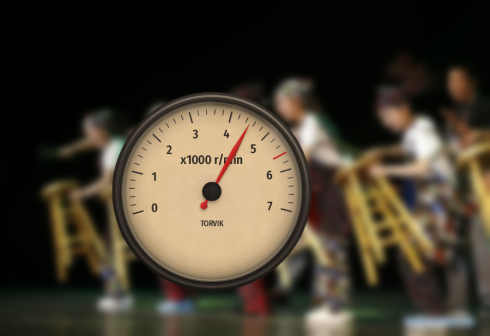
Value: 4500 rpm
